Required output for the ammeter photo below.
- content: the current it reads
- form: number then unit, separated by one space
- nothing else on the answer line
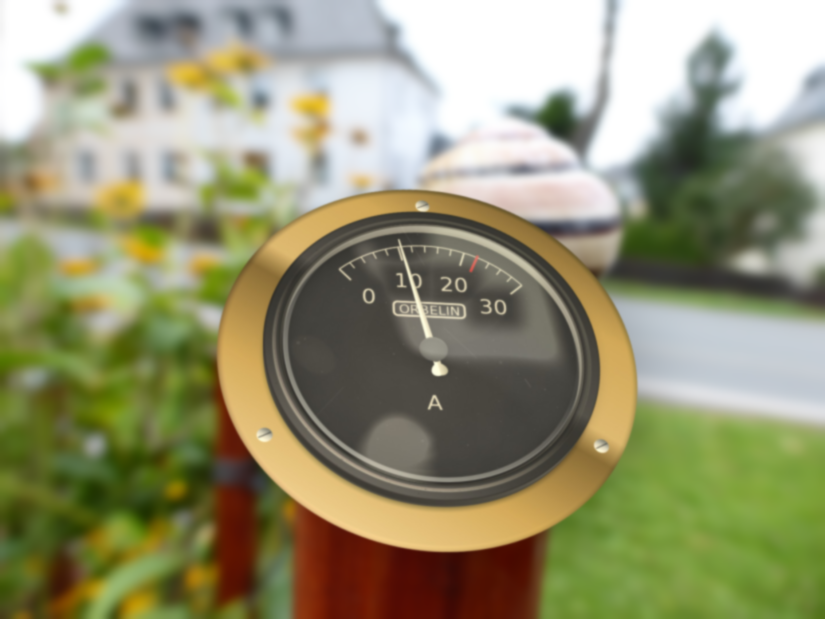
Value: 10 A
